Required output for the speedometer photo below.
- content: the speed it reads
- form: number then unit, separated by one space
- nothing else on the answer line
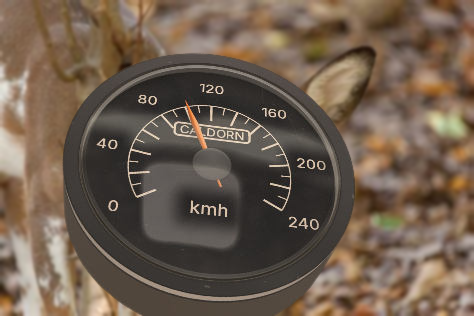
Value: 100 km/h
